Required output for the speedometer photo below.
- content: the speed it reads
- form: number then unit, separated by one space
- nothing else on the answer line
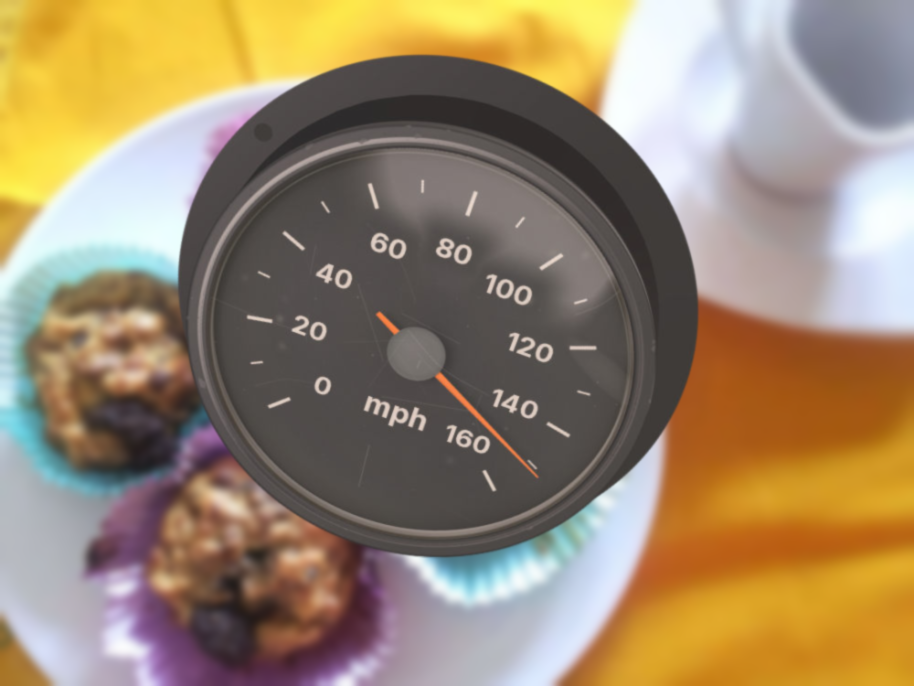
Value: 150 mph
